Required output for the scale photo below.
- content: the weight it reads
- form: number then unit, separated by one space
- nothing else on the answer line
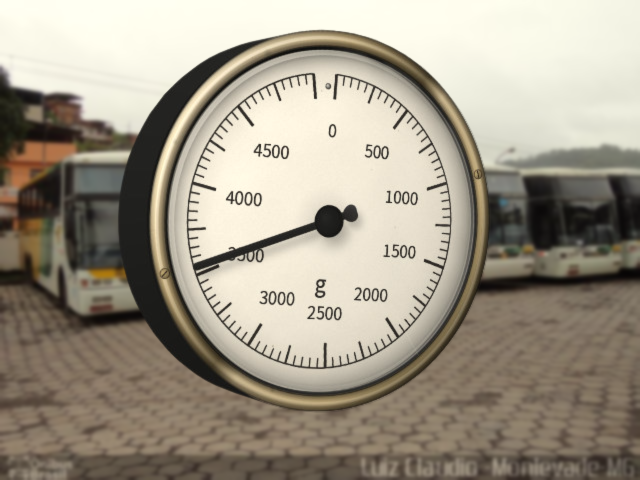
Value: 3550 g
